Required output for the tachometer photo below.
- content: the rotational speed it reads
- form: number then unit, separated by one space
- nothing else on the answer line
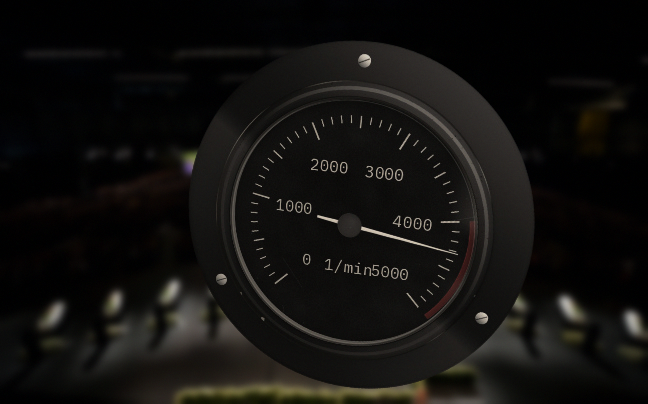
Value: 4300 rpm
